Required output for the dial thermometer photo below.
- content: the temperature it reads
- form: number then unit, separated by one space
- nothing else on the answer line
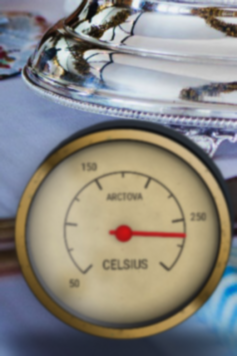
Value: 262.5 °C
